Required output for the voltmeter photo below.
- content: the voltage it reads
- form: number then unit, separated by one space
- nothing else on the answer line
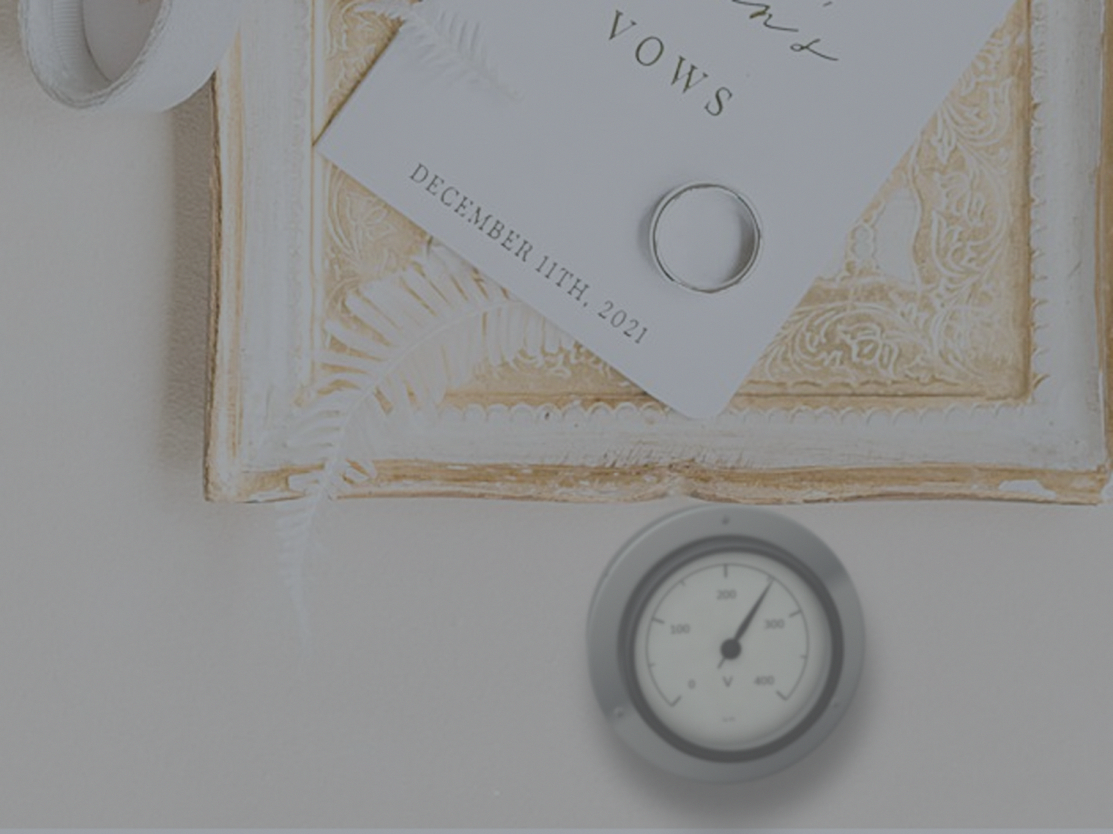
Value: 250 V
